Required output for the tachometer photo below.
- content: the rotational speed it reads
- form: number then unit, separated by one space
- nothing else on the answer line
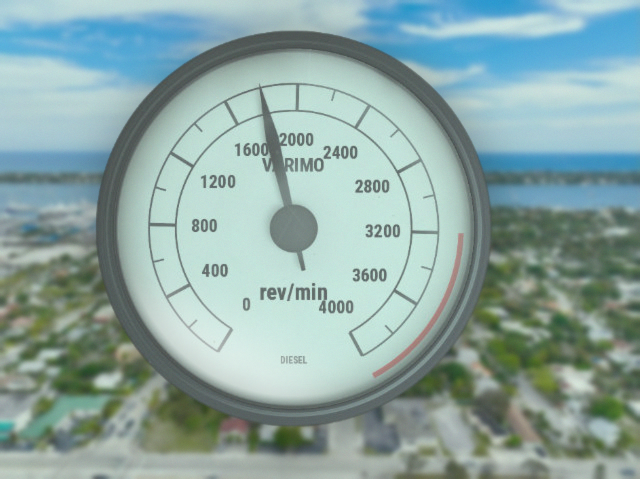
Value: 1800 rpm
